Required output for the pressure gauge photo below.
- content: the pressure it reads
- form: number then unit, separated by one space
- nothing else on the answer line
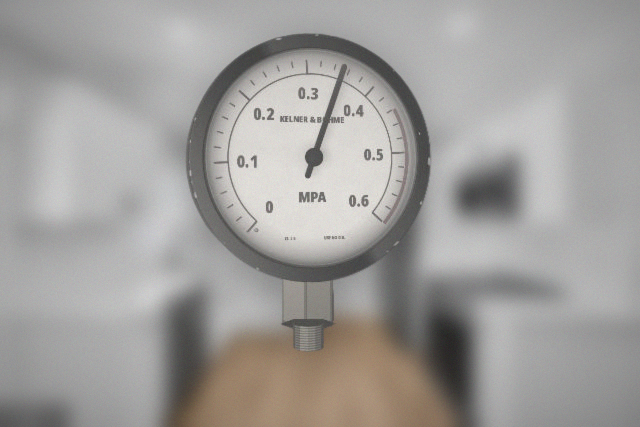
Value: 0.35 MPa
